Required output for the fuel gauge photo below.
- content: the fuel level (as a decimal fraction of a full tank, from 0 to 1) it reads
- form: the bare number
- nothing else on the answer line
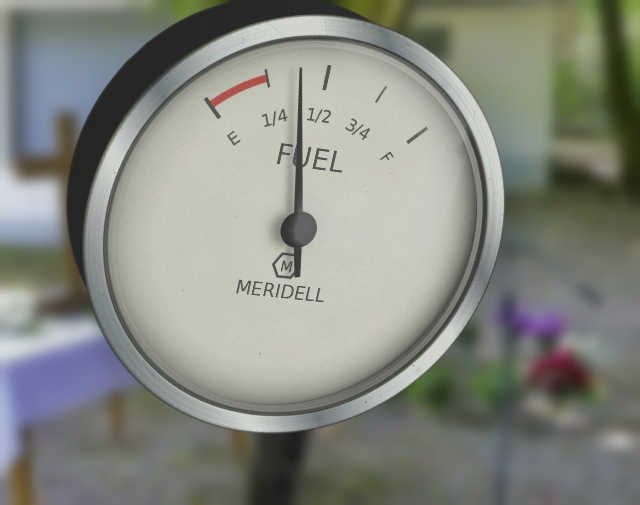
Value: 0.375
